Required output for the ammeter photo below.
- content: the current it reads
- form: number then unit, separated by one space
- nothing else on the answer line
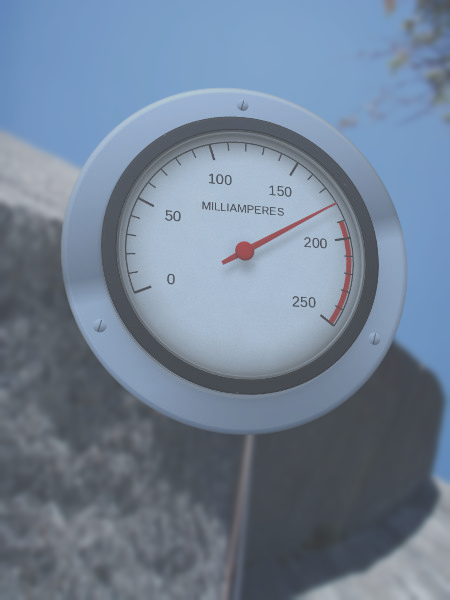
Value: 180 mA
